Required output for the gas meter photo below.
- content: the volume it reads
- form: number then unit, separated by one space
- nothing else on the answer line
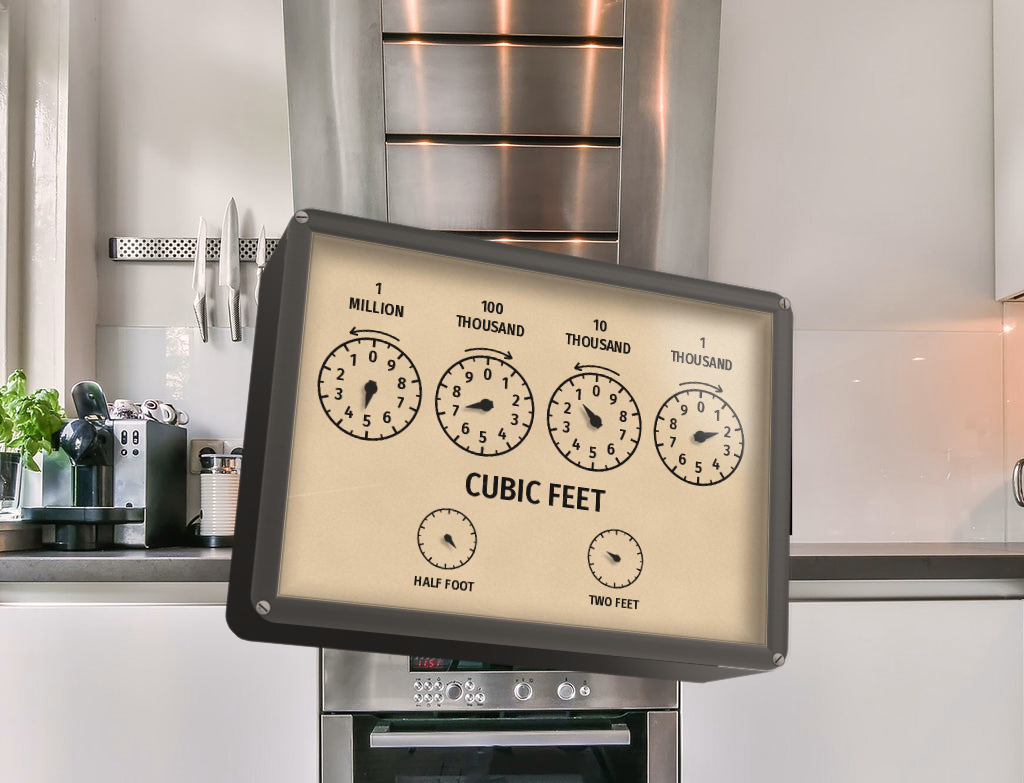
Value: 471200 ft³
